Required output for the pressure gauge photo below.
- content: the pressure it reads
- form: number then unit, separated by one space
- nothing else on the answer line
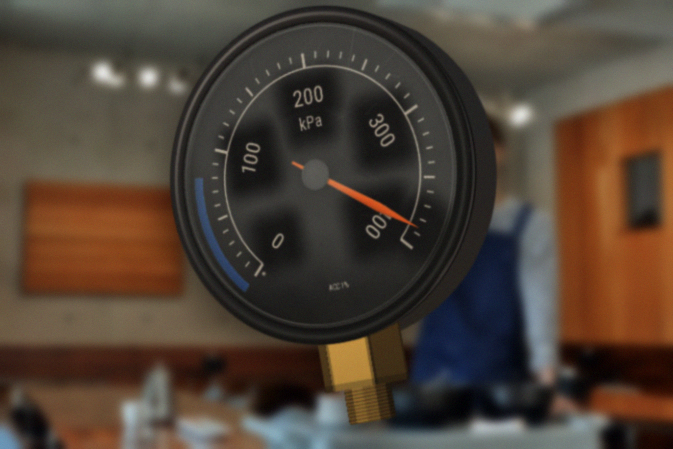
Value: 385 kPa
